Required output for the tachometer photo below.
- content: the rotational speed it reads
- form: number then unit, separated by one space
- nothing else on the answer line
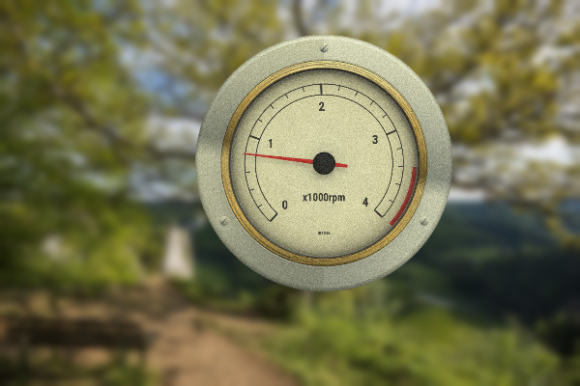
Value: 800 rpm
